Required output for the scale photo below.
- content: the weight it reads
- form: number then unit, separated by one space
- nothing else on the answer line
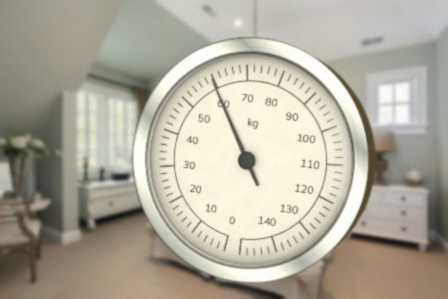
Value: 60 kg
